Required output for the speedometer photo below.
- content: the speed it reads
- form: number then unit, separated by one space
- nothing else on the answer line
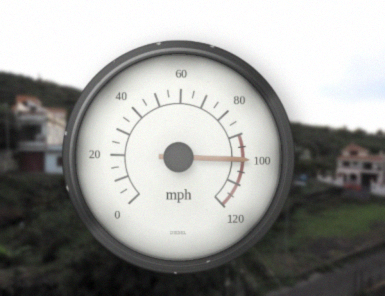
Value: 100 mph
